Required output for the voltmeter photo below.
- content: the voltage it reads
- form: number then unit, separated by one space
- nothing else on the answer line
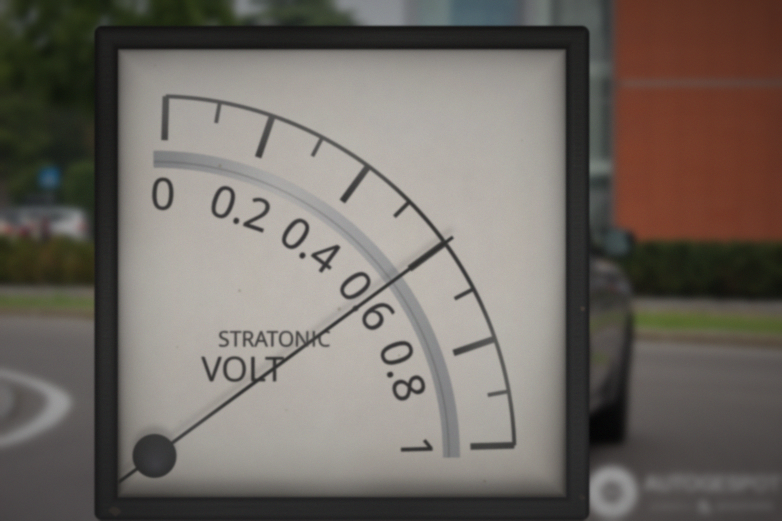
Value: 0.6 V
